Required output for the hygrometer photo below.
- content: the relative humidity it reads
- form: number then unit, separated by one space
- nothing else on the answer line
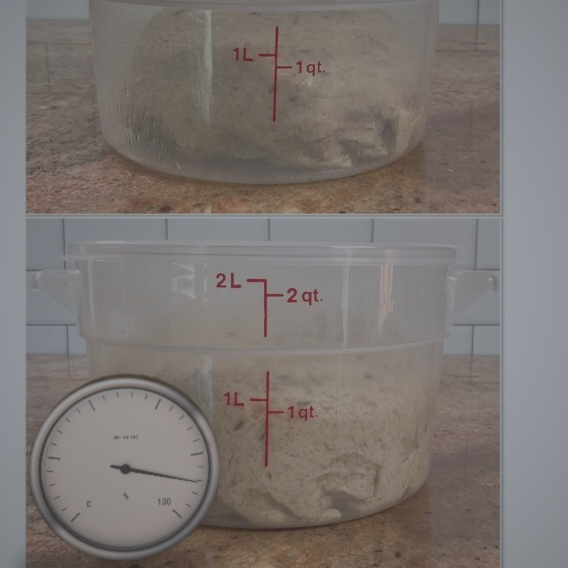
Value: 88 %
